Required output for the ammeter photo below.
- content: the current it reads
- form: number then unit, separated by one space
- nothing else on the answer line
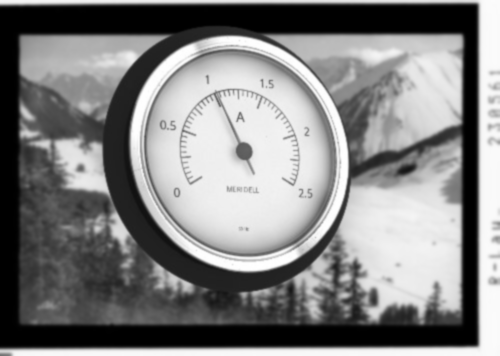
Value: 1 A
